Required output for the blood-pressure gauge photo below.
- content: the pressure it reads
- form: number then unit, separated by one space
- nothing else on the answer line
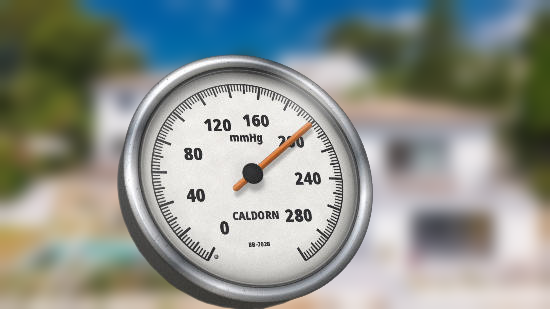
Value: 200 mmHg
